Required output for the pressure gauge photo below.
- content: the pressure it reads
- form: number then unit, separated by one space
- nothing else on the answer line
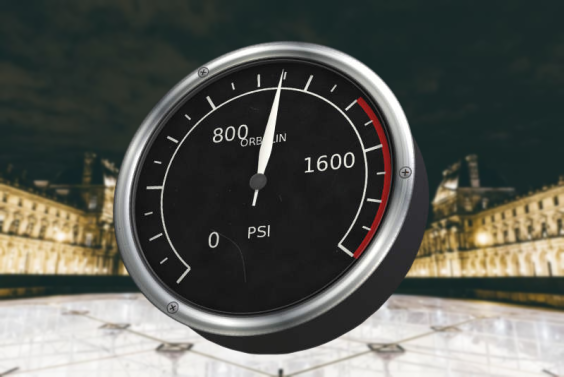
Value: 1100 psi
